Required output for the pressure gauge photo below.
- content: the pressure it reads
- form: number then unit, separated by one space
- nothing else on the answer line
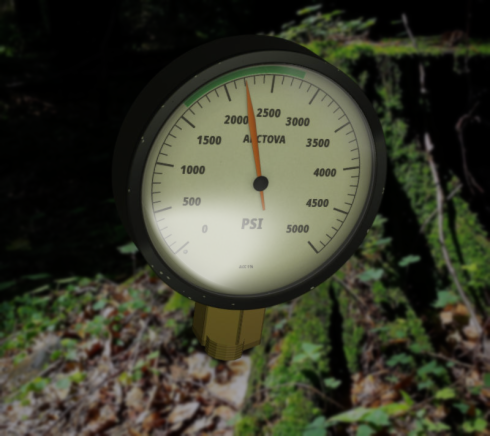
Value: 2200 psi
